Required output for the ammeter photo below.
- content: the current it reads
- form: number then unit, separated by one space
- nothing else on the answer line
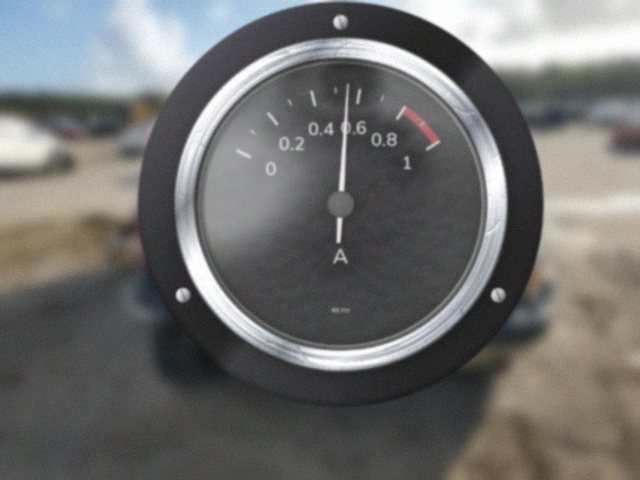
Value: 0.55 A
